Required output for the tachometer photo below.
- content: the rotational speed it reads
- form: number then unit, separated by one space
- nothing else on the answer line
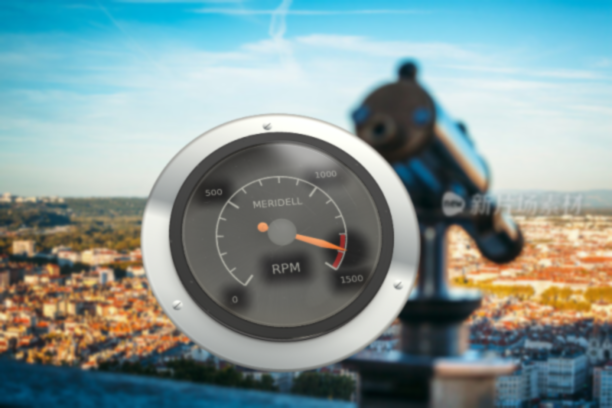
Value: 1400 rpm
